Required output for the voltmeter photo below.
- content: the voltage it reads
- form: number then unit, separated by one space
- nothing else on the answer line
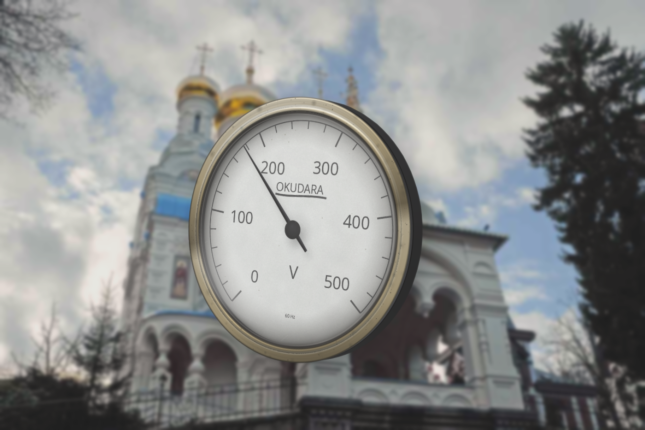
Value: 180 V
